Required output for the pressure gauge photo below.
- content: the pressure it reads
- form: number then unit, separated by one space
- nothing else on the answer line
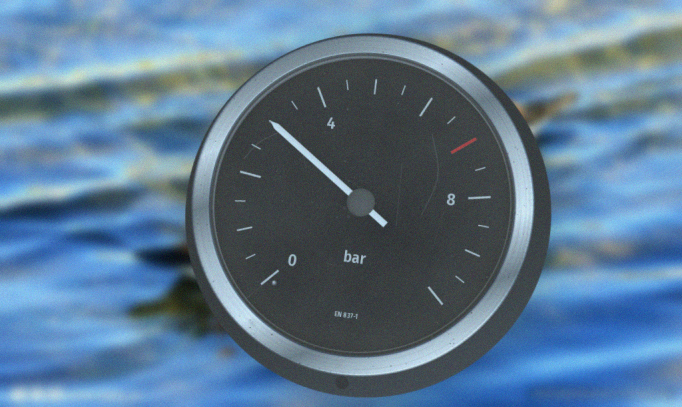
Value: 3 bar
